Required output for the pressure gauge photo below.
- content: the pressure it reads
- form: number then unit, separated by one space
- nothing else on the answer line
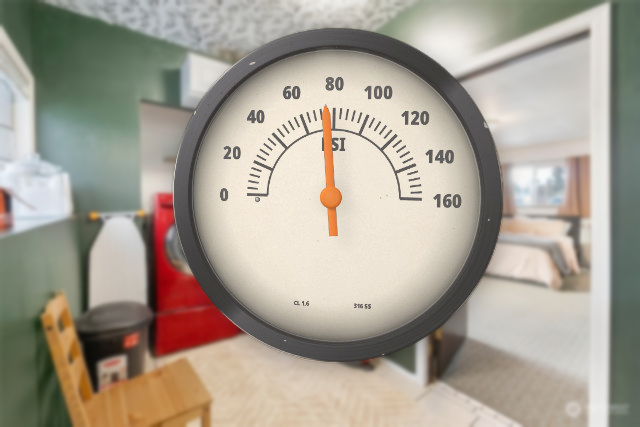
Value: 76 psi
